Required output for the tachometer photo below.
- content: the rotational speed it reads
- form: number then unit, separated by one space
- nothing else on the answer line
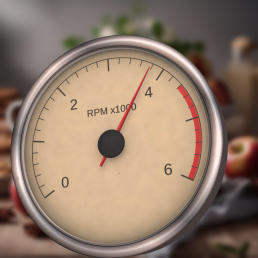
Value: 3800 rpm
